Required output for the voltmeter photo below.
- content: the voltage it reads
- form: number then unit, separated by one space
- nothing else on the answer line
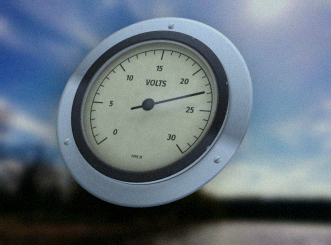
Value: 23 V
